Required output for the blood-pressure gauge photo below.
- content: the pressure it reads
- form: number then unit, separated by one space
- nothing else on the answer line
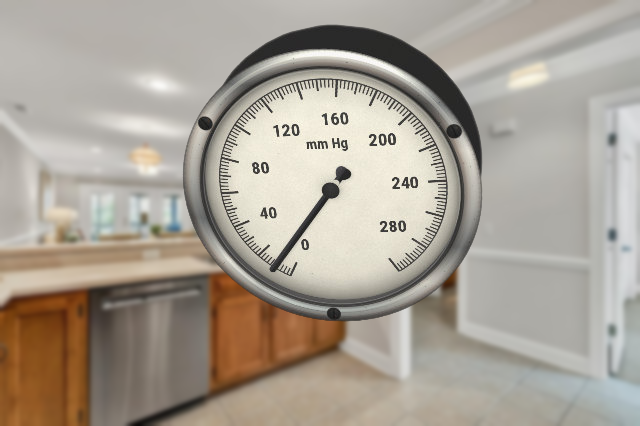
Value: 10 mmHg
